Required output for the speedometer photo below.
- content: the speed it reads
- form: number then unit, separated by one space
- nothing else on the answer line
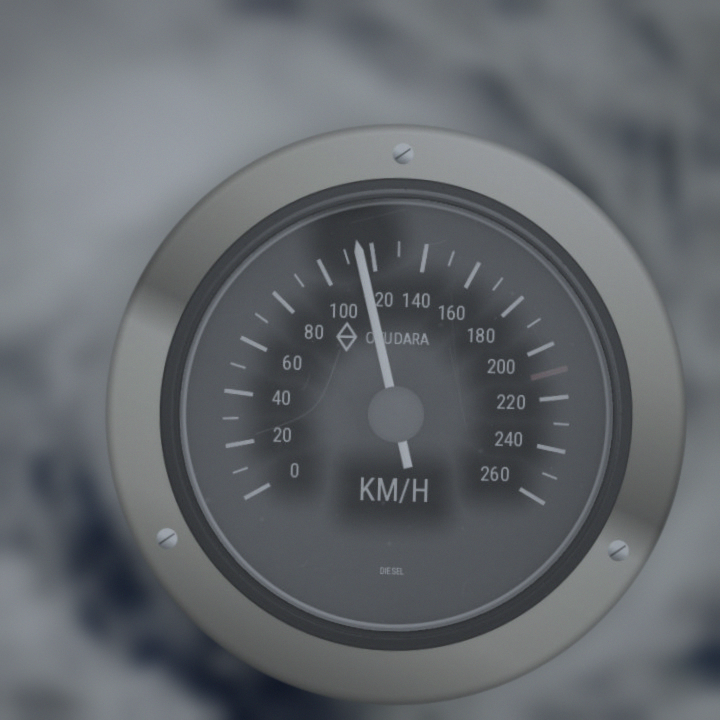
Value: 115 km/h
